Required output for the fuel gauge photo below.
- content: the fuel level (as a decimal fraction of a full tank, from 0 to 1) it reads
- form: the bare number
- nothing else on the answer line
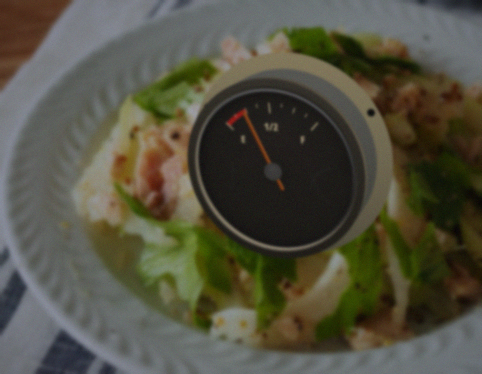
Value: 0.25
